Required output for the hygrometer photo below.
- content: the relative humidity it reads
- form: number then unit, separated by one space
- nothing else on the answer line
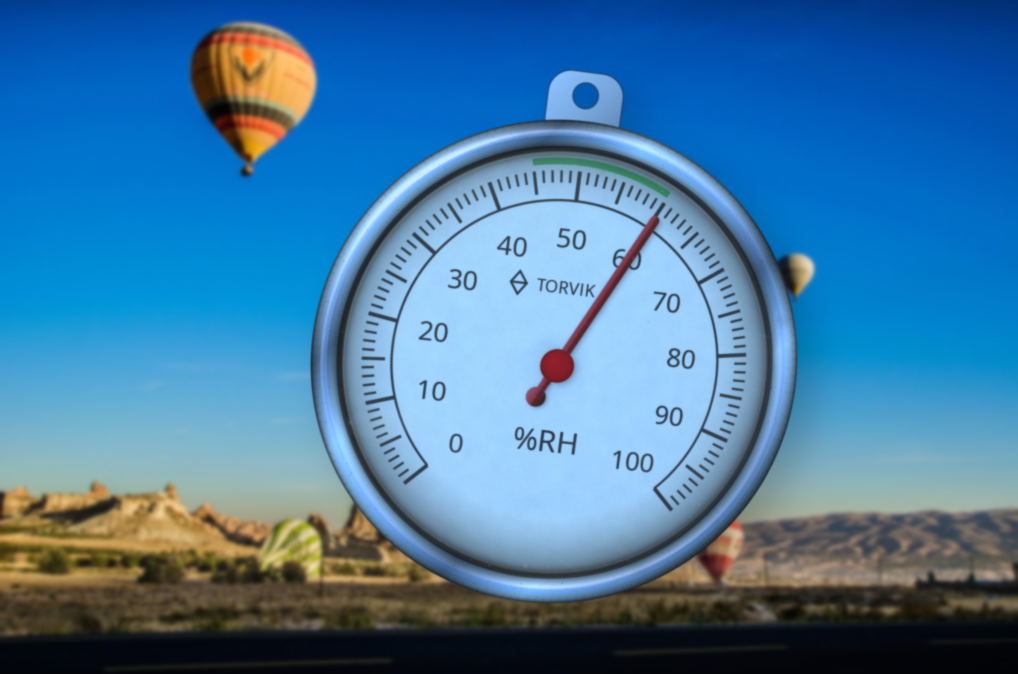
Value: 60 %
